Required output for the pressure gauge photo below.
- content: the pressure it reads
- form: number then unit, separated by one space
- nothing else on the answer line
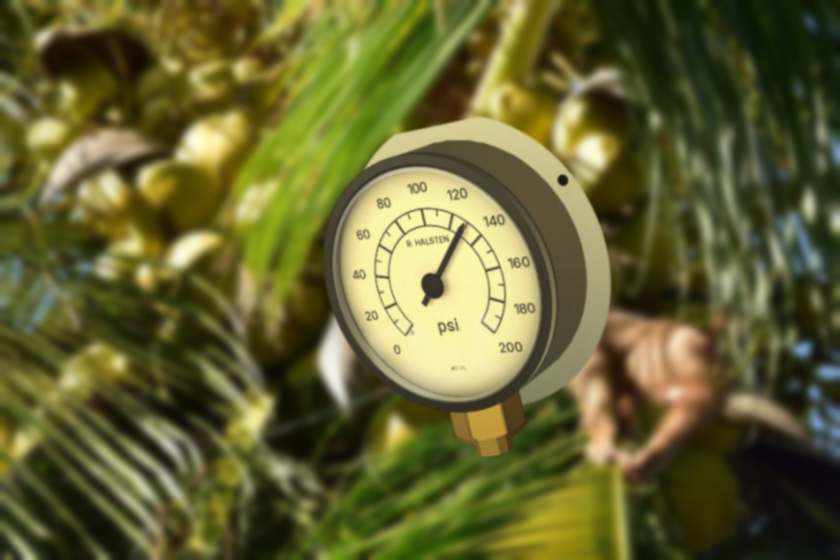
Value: 130 psi
